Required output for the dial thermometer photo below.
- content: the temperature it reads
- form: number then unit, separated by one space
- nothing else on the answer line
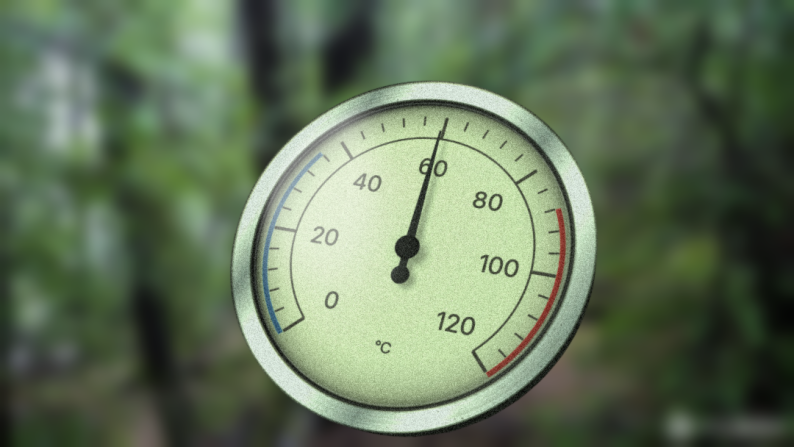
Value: 60 °C
